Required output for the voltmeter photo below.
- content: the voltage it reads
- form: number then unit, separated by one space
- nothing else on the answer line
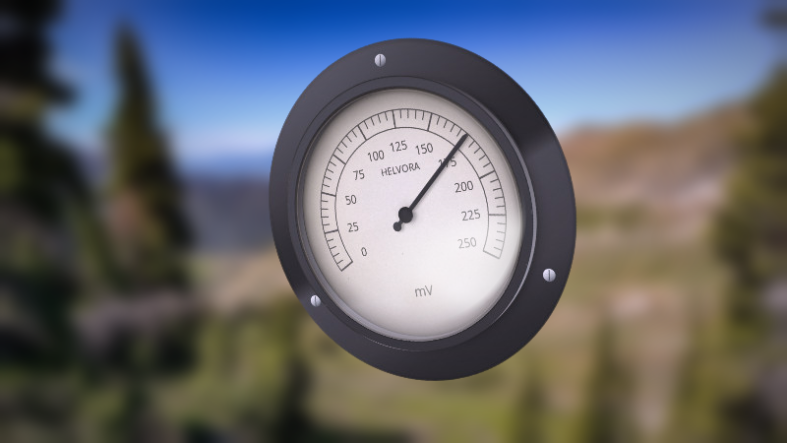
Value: 175 mV
